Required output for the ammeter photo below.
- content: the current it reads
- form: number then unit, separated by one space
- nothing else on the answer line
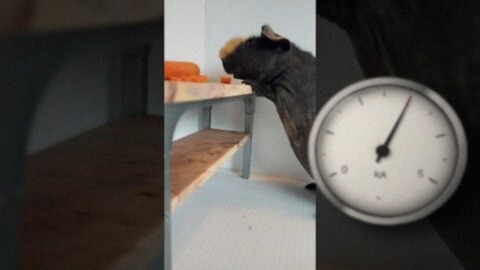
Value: 3 kA
